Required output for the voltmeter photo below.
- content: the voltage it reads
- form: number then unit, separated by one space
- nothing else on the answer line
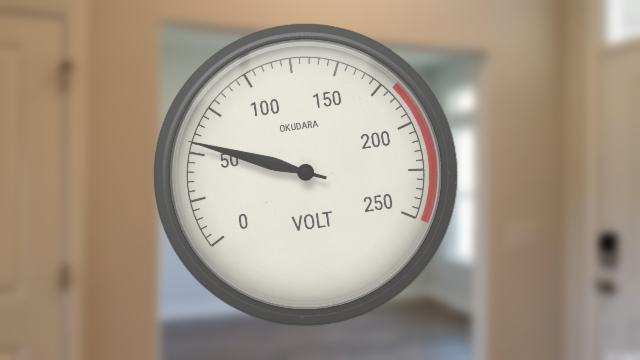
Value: 55 V
